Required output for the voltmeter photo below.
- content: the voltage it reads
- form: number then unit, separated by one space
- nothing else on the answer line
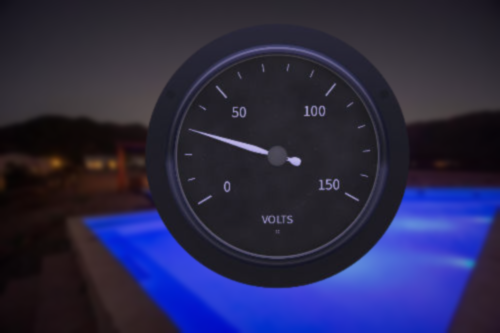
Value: 30 V
